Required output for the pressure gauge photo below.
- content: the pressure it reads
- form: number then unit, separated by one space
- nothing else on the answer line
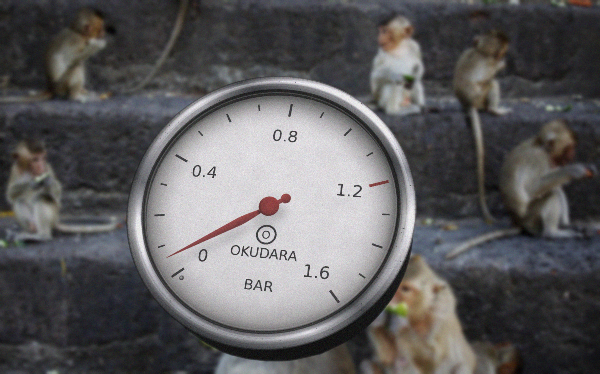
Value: 0.05 bar
